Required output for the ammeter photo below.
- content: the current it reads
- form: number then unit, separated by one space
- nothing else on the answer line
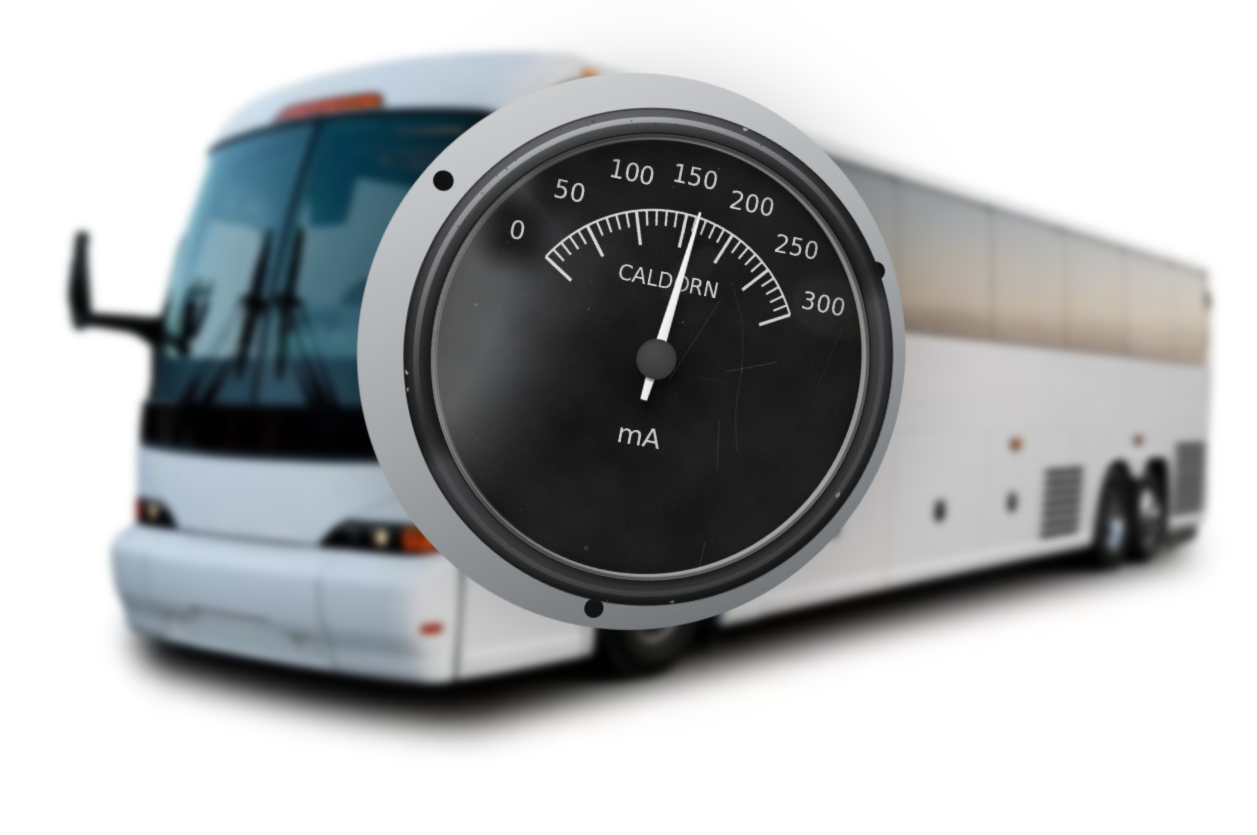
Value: 160 mA
